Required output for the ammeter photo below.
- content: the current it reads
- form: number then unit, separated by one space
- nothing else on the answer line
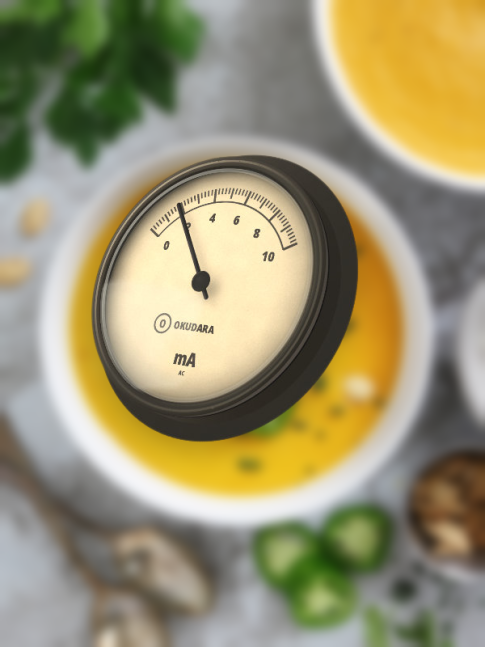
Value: 2 mA
